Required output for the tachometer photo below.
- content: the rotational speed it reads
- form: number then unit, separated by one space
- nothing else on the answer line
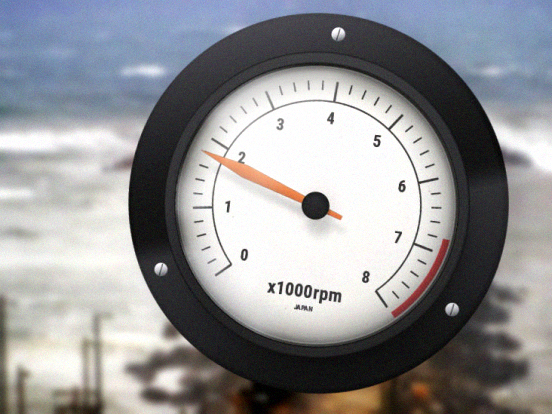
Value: 1800 rpm
